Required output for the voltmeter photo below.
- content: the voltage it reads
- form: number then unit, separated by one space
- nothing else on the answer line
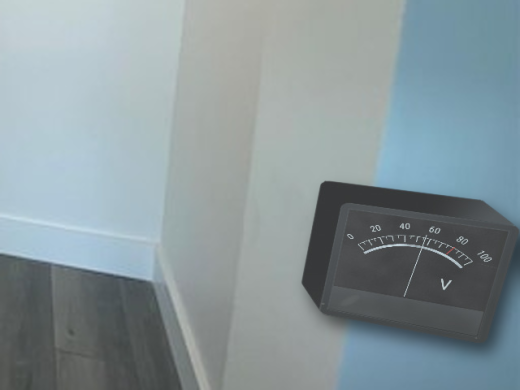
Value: 55 V
